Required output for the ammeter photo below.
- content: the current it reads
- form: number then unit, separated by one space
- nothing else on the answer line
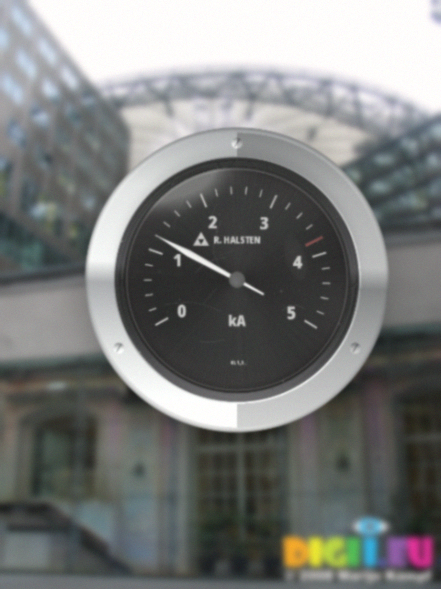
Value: 1.2 kA
